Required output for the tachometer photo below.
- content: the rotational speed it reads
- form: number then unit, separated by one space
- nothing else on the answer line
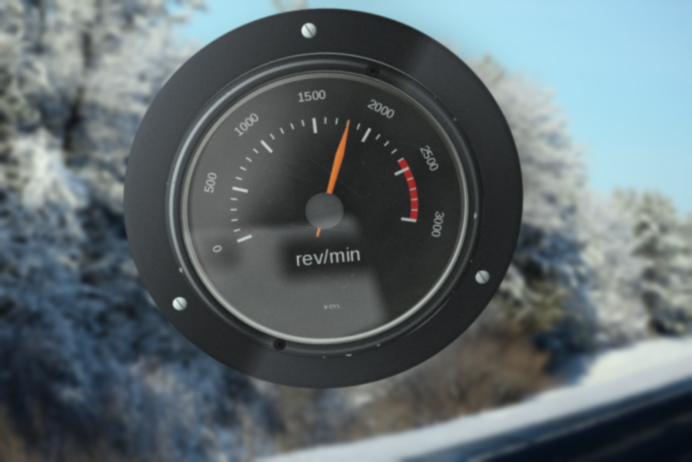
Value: 1800 rpm
